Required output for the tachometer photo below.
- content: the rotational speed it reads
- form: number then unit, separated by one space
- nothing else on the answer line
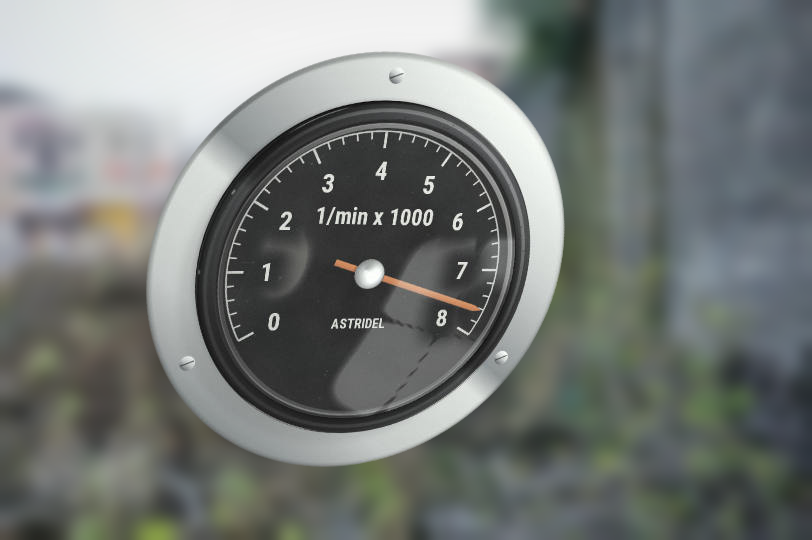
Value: 7600 rpm
